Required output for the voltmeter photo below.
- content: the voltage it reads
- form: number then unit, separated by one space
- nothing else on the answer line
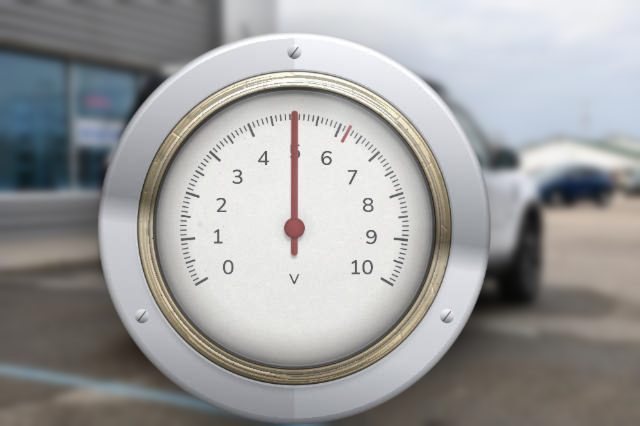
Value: 5 V
